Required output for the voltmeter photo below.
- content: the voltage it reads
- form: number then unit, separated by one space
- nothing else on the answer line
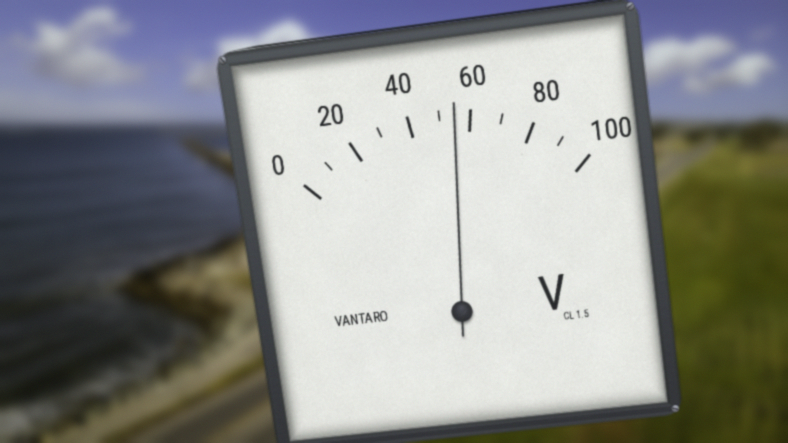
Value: 55 V
